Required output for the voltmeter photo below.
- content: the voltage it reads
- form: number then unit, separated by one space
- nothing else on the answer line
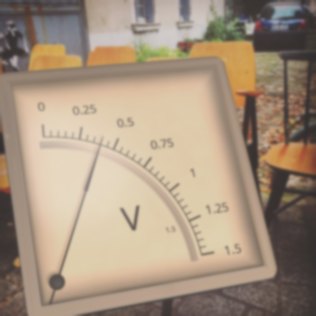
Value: 0.4 V
